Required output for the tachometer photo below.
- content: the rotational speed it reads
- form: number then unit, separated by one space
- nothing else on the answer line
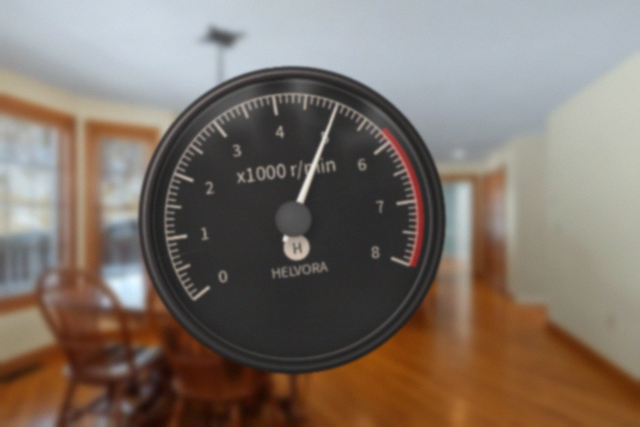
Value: 5000 rpm
